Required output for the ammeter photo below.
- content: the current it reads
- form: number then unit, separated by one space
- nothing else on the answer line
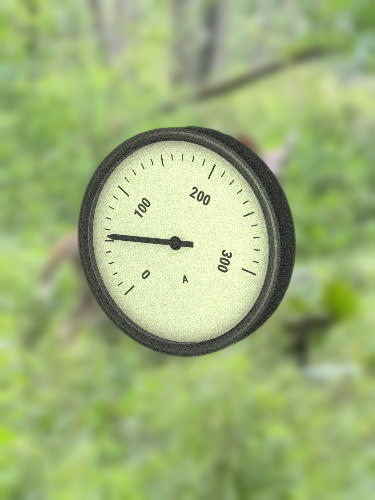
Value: 55 A
